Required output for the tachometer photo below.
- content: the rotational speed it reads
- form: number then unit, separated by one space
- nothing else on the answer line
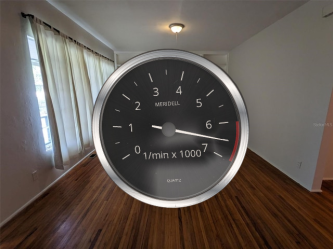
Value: 6500 rpm
